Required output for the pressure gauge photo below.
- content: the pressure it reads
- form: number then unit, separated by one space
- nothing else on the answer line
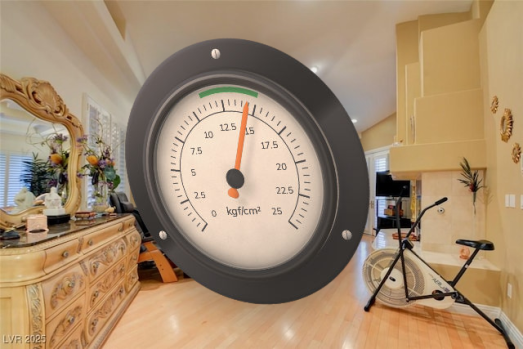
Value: 14.5 kg/cm²
